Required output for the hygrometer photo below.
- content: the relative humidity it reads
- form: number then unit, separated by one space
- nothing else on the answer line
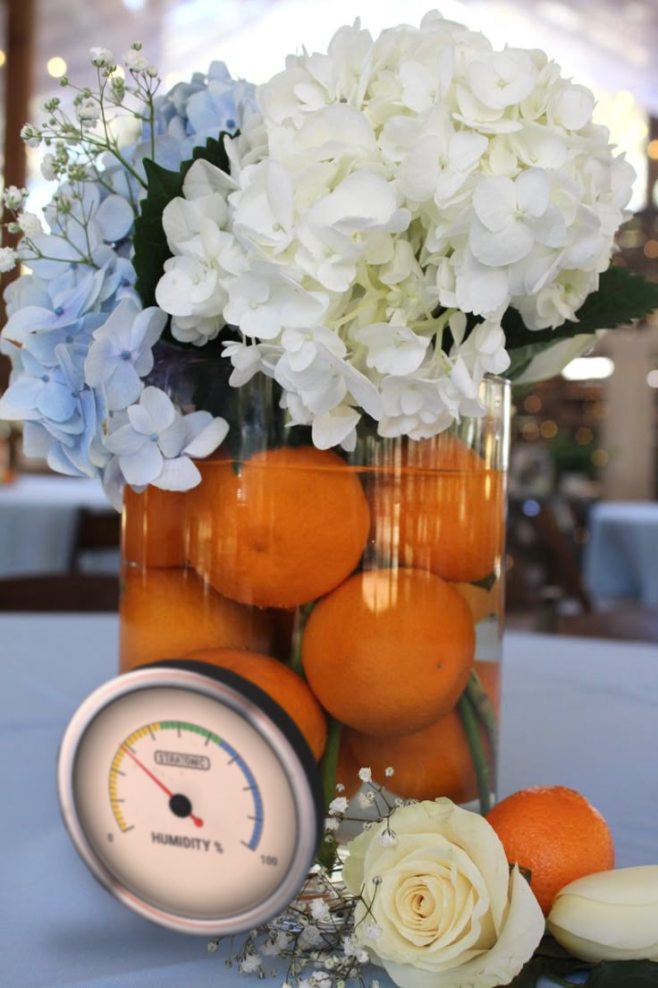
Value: 30 %
